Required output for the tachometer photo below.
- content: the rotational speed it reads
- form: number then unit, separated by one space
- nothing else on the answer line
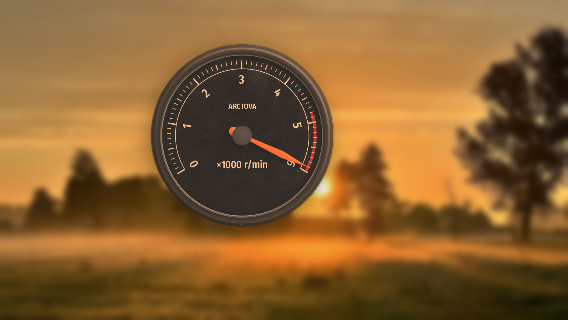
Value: 5900 rpm
